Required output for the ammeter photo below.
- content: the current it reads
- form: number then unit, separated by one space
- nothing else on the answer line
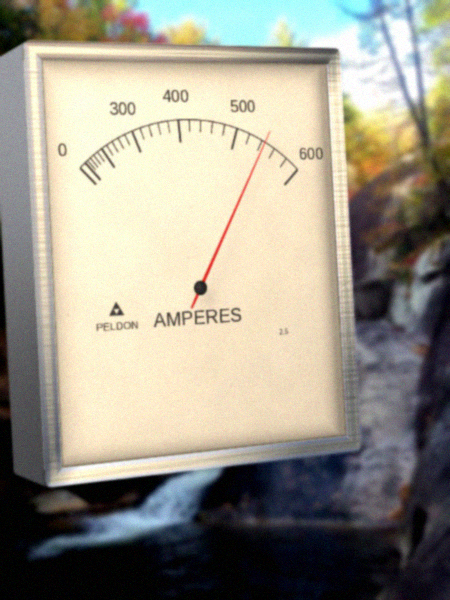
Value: 540 A
